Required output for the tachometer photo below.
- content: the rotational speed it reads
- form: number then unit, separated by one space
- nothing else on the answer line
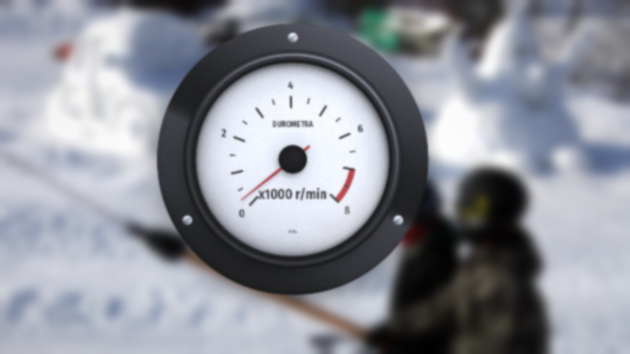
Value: 250 rpm
